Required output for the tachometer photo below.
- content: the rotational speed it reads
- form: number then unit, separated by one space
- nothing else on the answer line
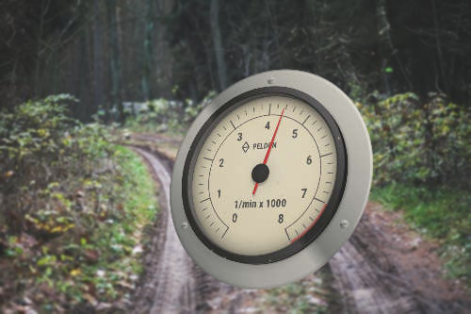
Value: 4400 rpm
